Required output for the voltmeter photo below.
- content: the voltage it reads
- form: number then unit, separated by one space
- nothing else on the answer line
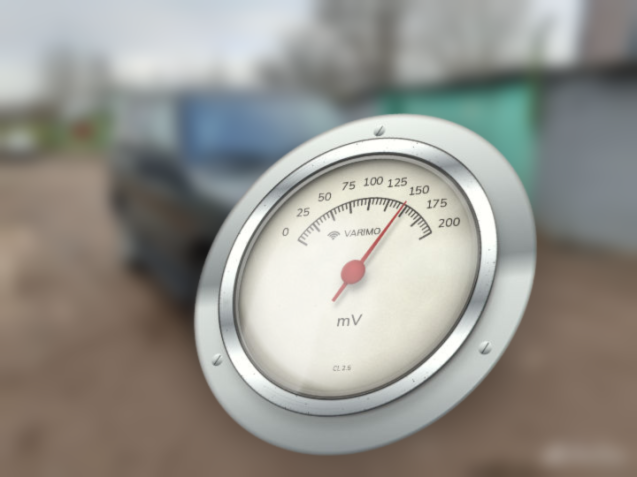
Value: 150 mV
